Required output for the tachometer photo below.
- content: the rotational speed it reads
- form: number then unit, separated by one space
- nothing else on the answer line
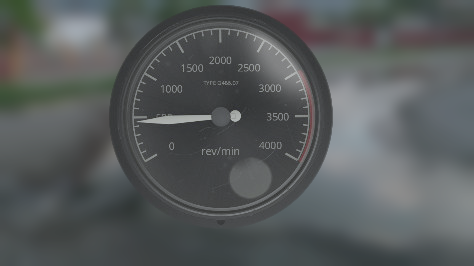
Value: 450 rpm
